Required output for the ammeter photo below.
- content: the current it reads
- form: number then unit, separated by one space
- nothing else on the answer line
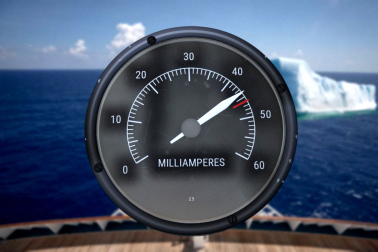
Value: 44 mA
